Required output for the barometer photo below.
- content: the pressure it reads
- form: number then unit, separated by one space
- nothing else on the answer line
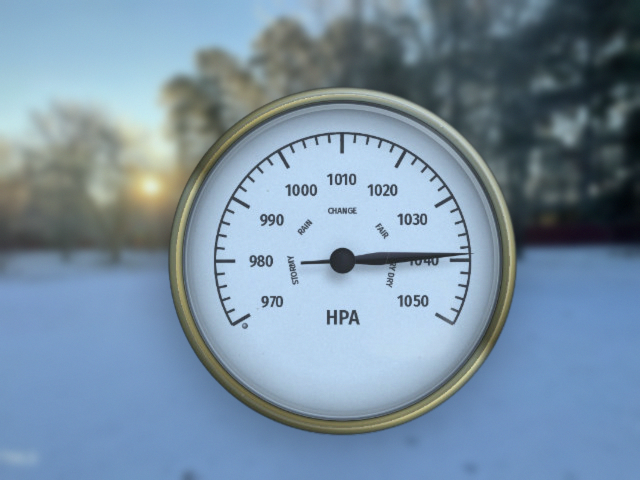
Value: 1039 hPa
